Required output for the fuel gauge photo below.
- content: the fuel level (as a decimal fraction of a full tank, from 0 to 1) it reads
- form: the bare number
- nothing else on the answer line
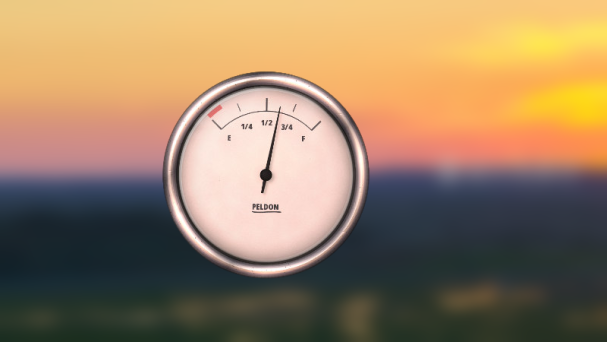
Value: 0.625
